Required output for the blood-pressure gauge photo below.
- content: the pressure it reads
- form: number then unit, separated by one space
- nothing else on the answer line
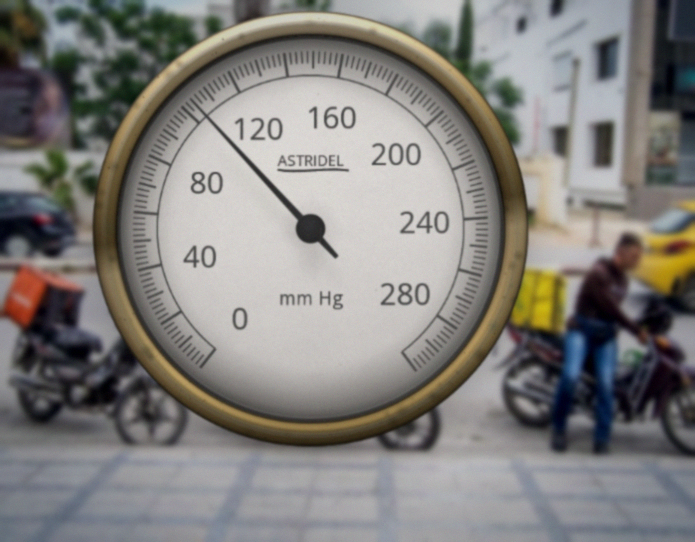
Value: 104 mmHg
